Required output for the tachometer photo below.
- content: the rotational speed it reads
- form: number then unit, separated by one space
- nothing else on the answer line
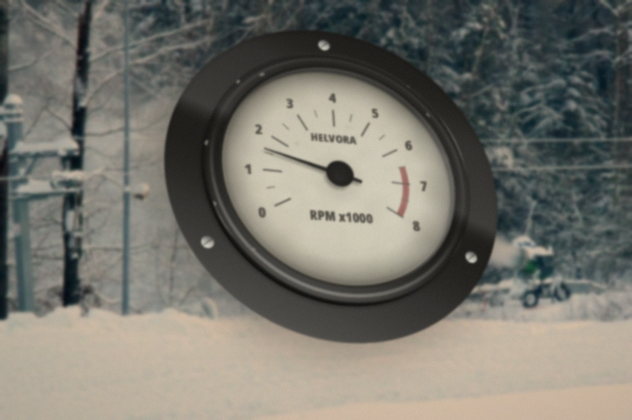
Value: 1500 rpm
